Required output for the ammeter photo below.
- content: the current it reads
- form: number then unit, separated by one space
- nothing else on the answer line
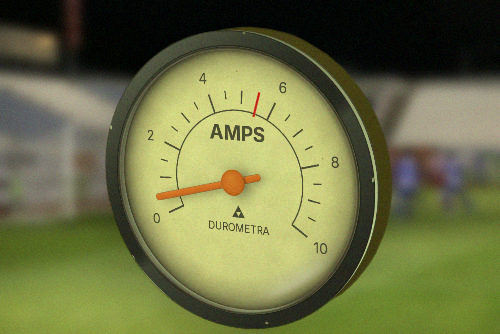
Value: 0.5 A
